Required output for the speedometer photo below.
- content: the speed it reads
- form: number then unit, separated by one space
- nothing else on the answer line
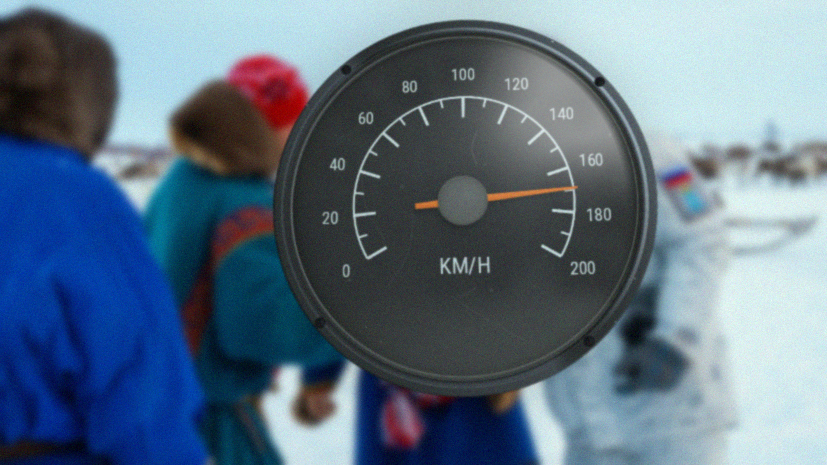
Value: 170 km/h
